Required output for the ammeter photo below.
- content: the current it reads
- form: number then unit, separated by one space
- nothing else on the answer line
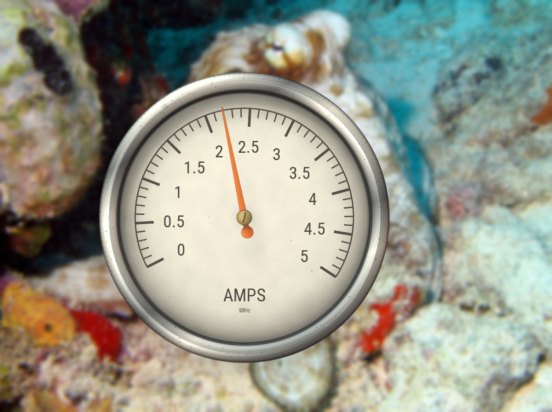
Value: 2.2 A
